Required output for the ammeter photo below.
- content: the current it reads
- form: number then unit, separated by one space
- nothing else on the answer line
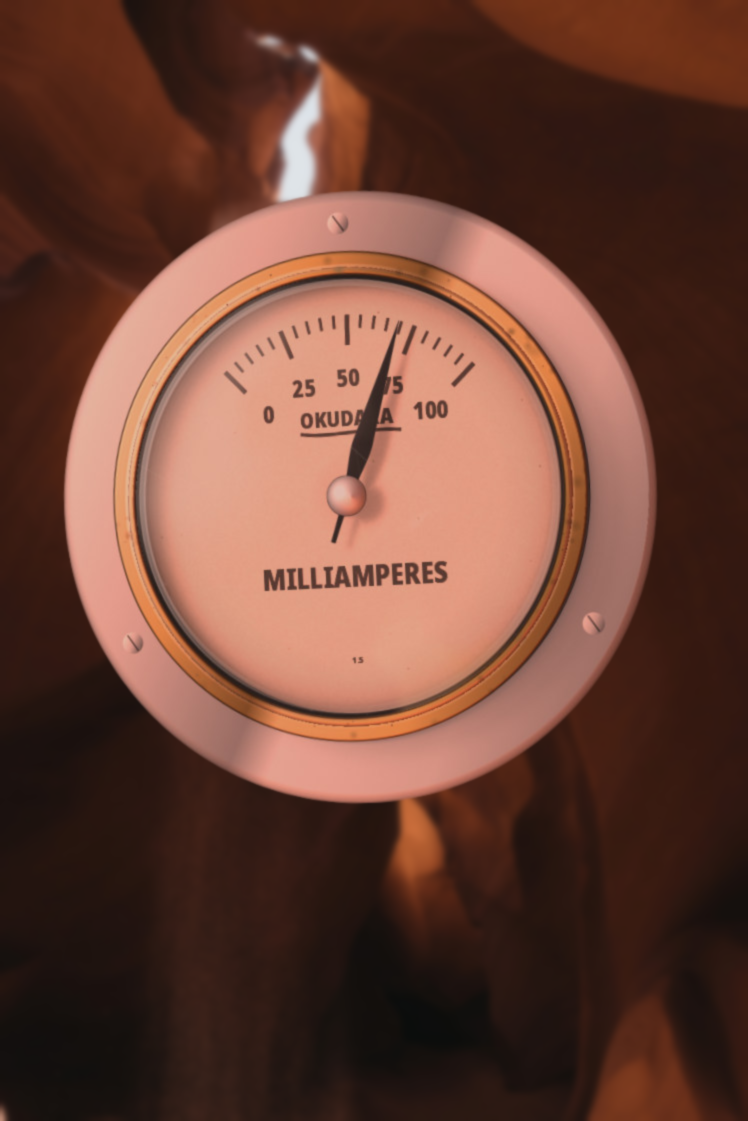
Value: 70 mA
